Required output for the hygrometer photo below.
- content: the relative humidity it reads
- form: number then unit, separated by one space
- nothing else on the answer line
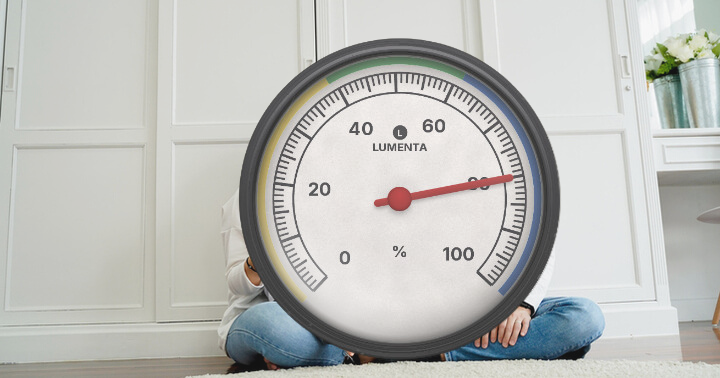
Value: 80 %
